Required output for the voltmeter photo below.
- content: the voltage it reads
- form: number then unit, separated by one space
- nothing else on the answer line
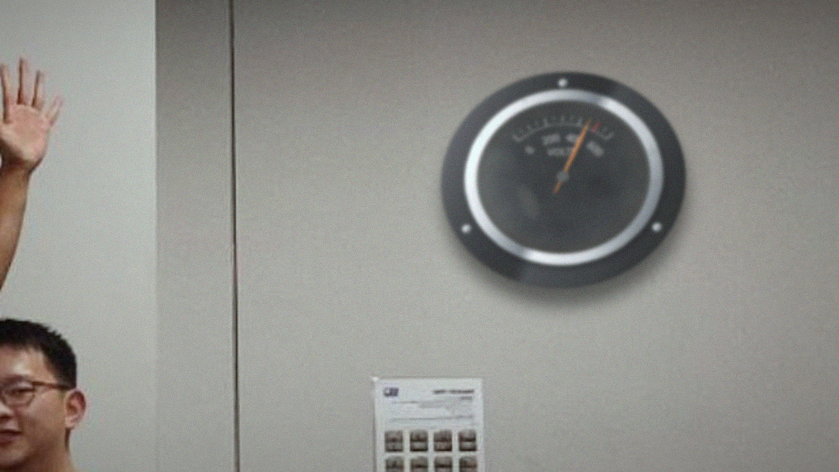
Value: 450 V
